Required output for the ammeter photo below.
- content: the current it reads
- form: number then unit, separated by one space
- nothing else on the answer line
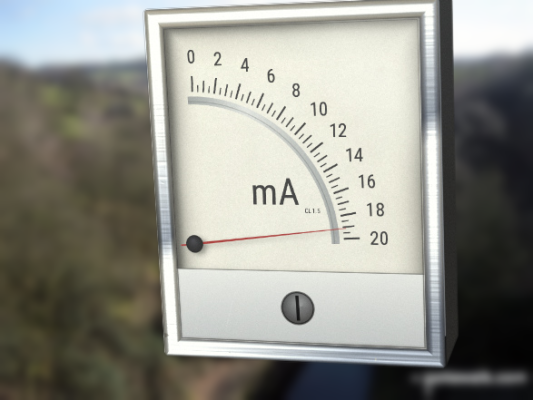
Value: 19 mA
